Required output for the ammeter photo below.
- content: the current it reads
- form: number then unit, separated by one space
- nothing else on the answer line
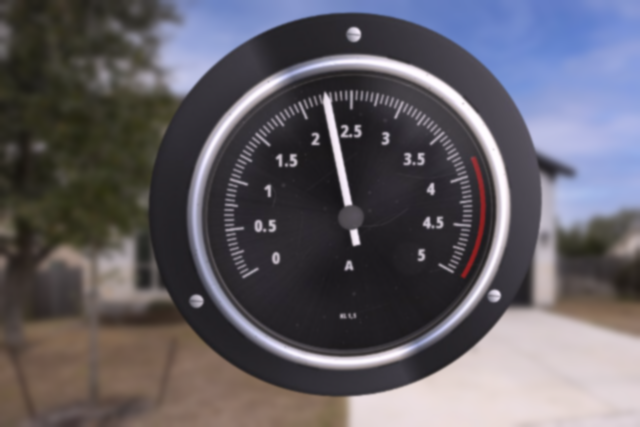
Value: 2.25 A
